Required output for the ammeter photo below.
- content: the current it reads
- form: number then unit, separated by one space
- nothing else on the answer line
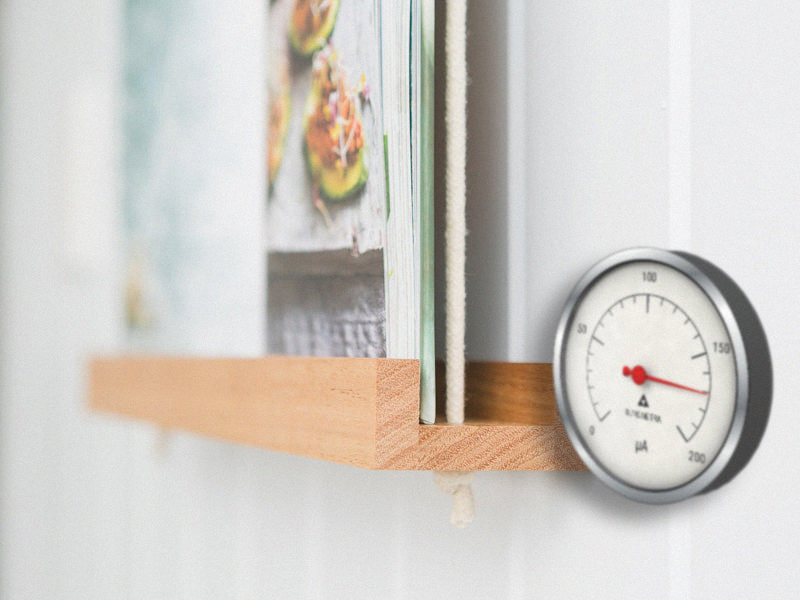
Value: 170 µA
